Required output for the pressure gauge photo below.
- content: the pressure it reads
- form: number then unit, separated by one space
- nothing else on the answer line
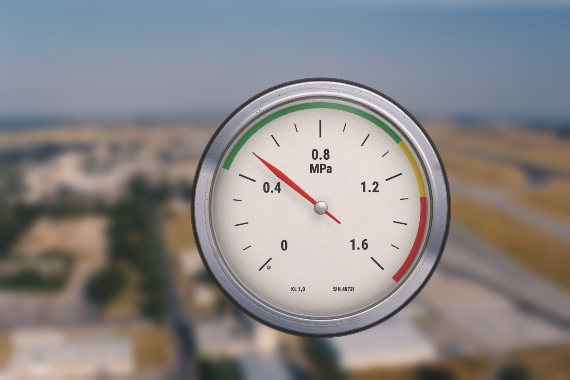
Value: 0.5 MPa
